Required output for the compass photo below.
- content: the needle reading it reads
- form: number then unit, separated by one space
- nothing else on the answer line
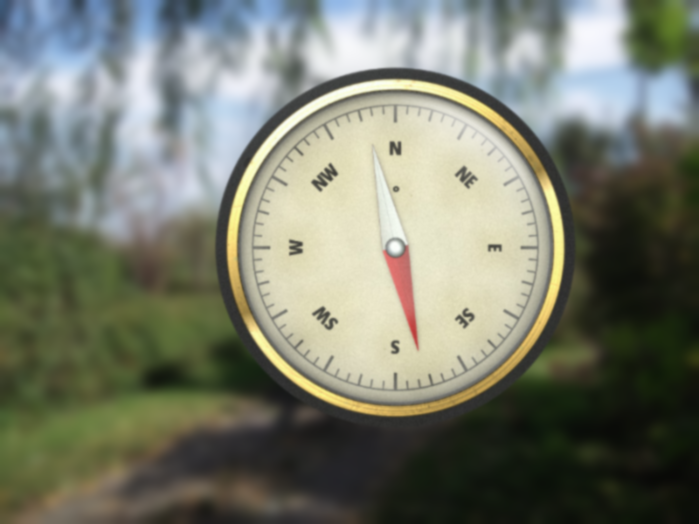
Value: 167.5 °
